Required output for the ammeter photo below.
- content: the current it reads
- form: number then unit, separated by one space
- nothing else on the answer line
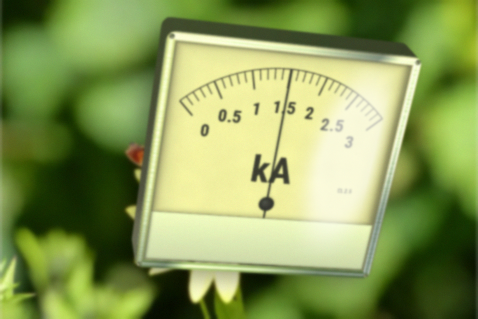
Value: 1.5 kA
